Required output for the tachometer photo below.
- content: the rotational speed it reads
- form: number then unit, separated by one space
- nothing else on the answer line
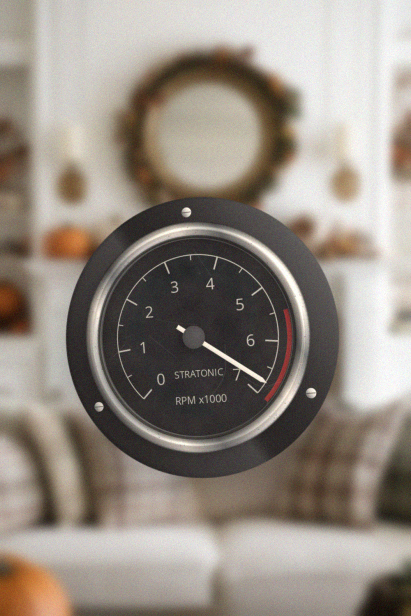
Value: 6750 rpm
